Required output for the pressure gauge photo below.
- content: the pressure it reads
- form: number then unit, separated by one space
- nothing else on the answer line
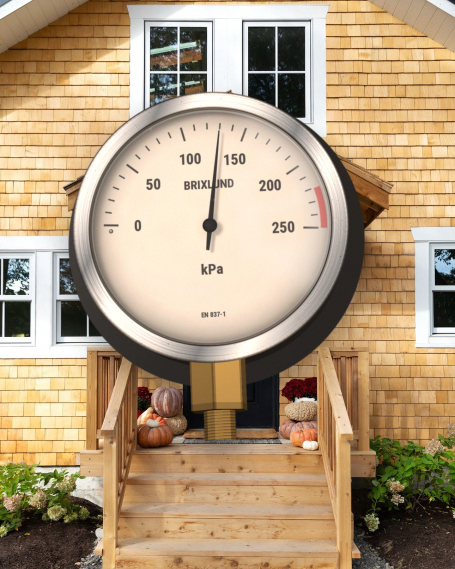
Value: 130 kPa
